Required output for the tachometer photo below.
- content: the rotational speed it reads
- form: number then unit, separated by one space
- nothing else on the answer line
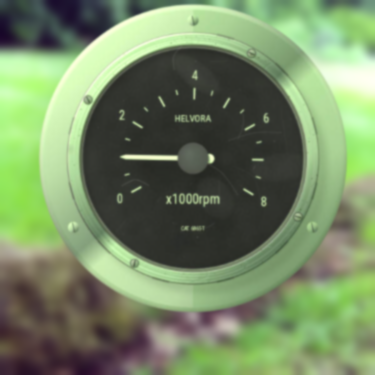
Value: 1000 rpm
